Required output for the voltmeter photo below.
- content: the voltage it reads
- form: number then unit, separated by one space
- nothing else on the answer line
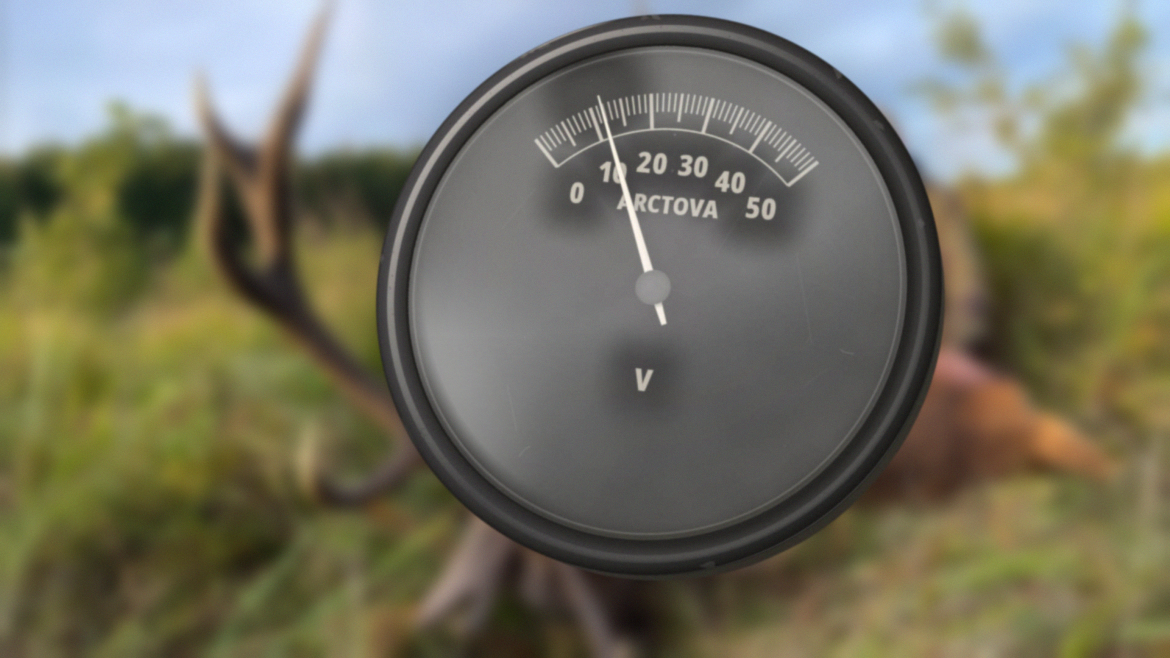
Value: 12 V
